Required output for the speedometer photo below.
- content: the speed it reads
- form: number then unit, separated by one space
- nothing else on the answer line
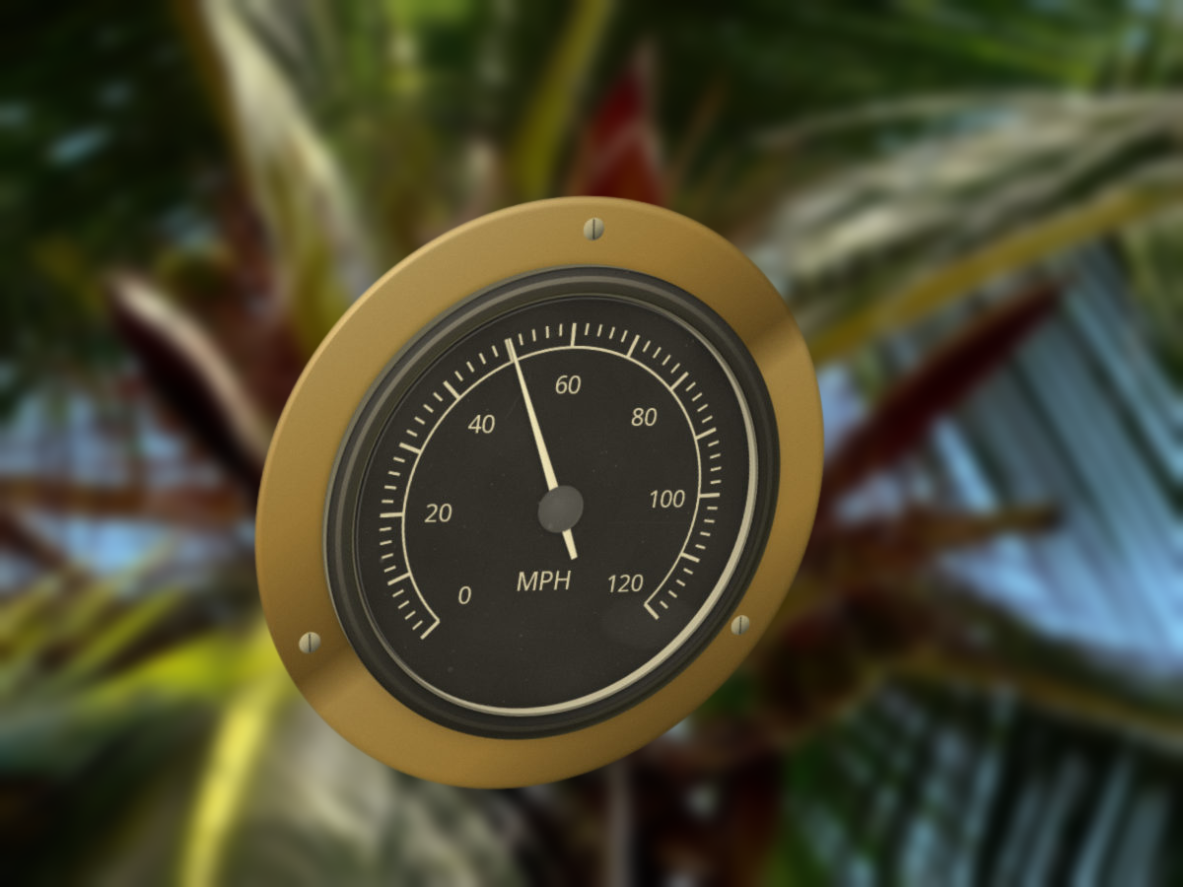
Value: 50 mph
